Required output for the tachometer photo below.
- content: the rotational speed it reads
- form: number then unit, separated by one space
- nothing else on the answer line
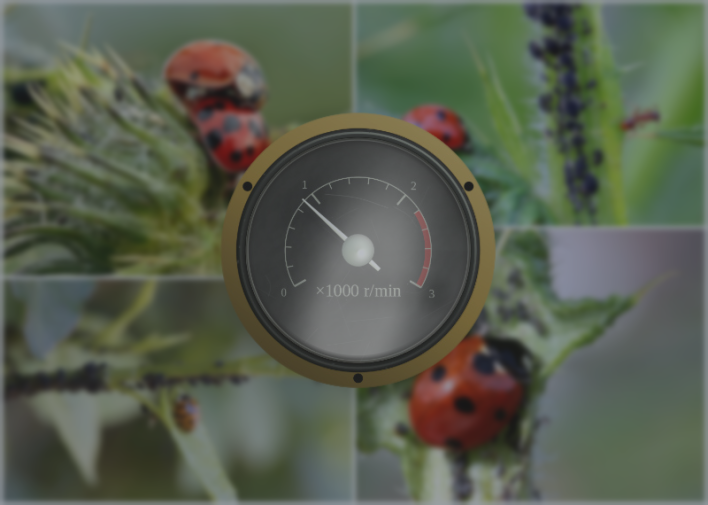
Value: 900 rpm
